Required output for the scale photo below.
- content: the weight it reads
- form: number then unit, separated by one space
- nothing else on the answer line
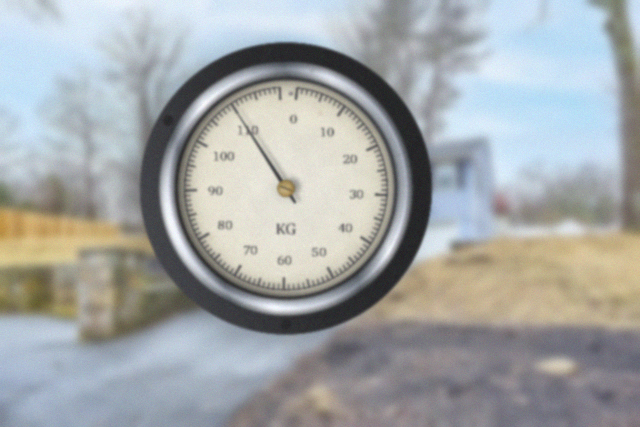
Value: 110 kg
